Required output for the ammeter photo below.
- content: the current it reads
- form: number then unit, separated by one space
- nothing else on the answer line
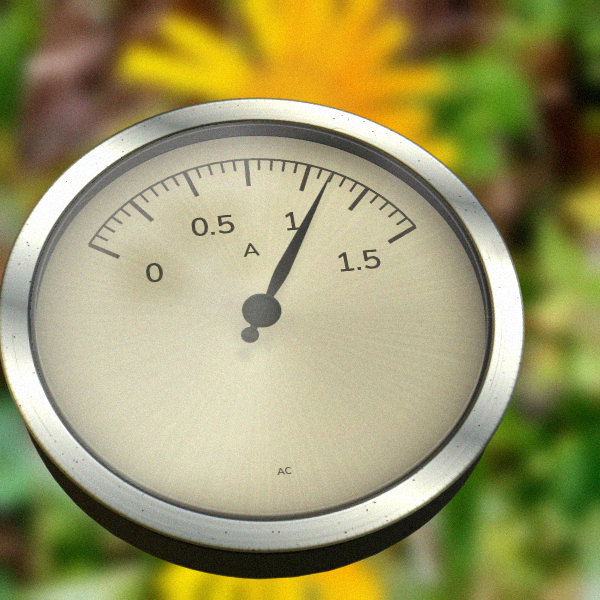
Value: 1.1 A
